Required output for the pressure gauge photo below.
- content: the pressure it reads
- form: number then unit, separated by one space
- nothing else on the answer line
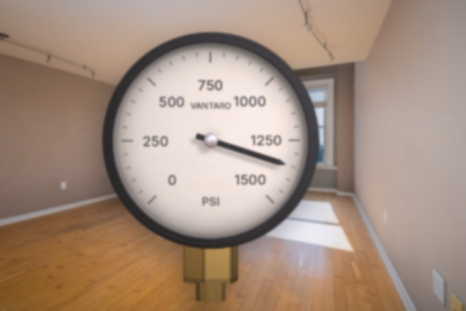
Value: 1350 psi
